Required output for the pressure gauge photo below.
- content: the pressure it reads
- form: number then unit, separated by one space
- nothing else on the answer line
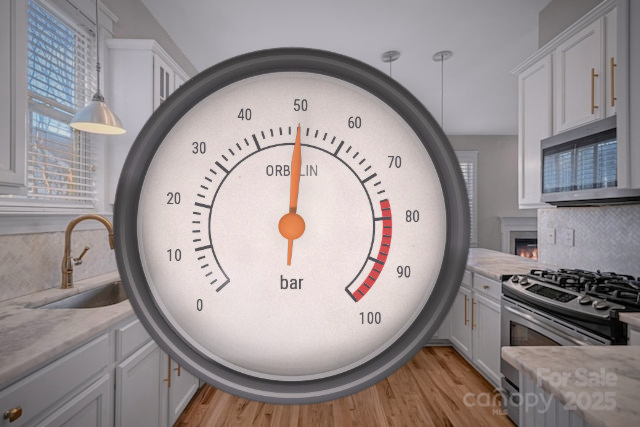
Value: 50 bar
